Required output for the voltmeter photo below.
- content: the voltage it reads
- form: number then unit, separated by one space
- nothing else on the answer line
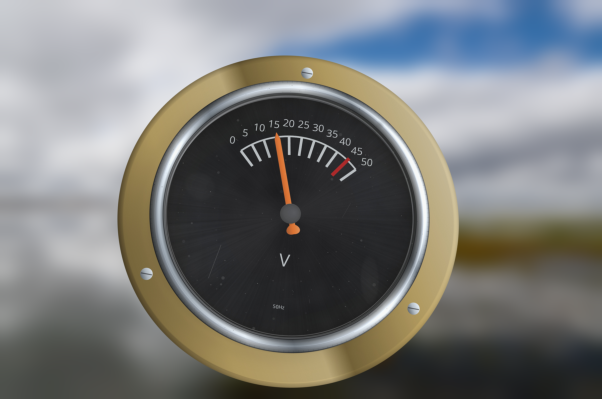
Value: 15 V
